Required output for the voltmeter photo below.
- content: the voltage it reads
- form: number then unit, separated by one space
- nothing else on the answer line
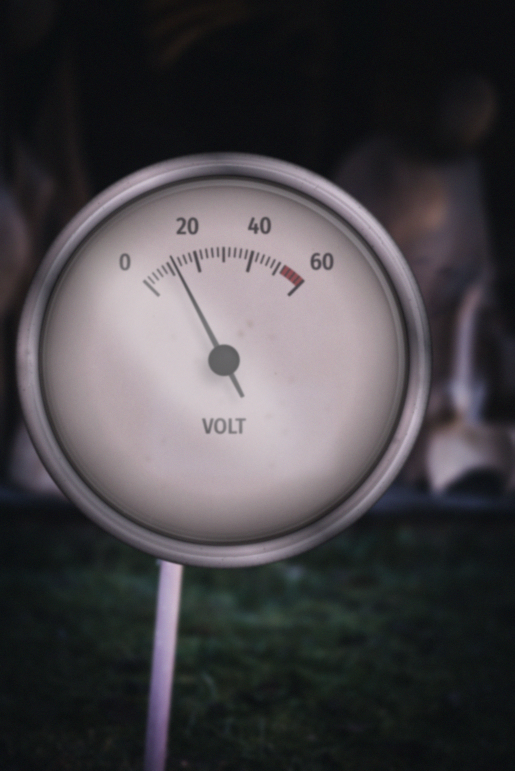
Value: 12 V
